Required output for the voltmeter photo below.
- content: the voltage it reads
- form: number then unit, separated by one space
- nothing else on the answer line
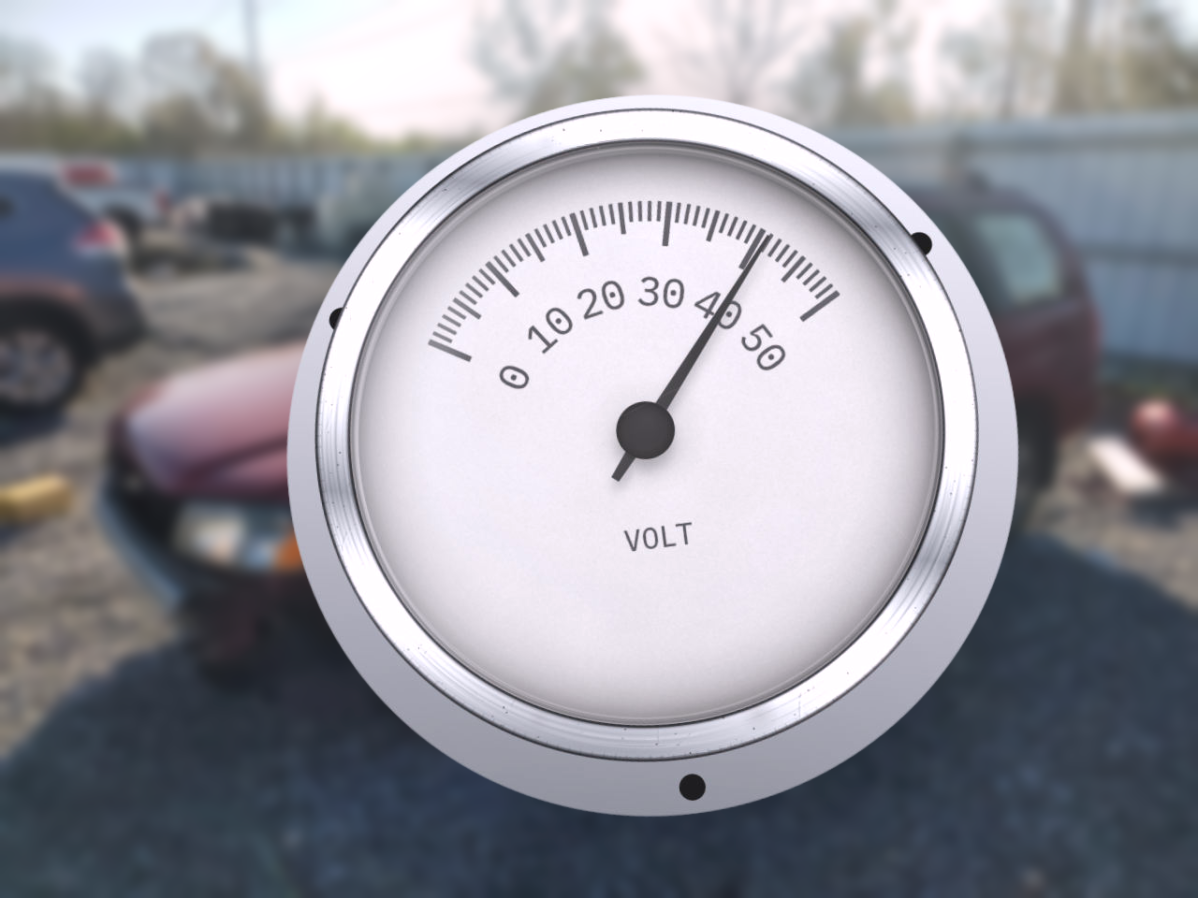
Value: 41 V
